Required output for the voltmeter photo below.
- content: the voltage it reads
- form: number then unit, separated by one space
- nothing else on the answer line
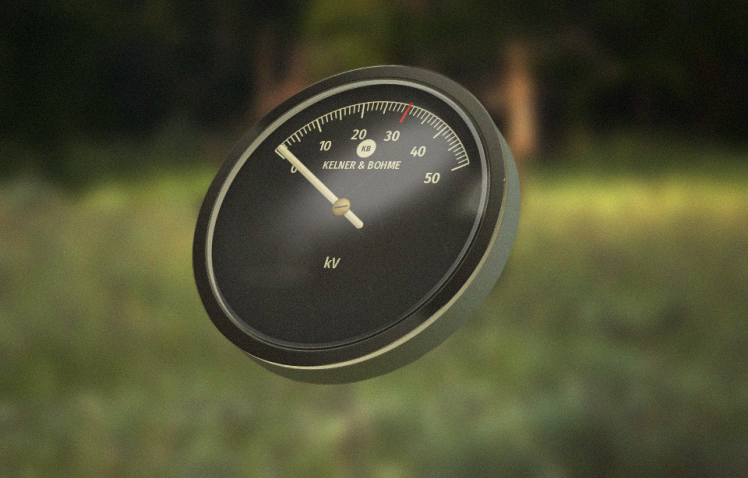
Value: 1 kV
